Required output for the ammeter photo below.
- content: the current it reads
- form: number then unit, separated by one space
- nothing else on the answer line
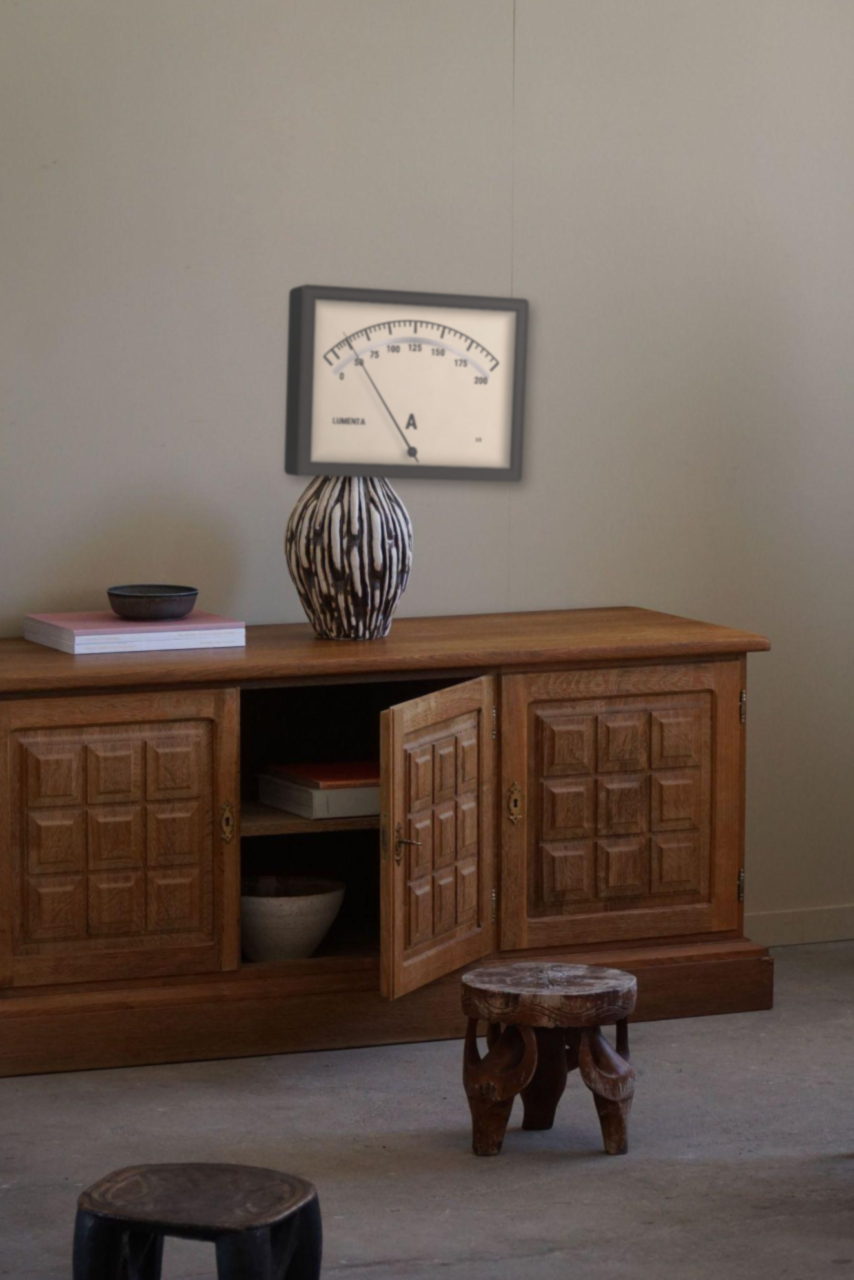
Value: 50 A
